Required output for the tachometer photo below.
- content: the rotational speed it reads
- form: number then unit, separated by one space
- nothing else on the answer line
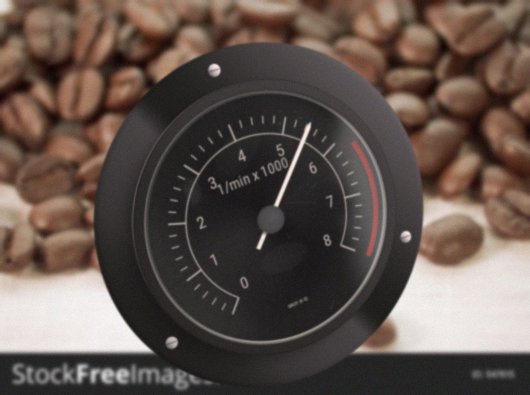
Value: 5400 rpm
